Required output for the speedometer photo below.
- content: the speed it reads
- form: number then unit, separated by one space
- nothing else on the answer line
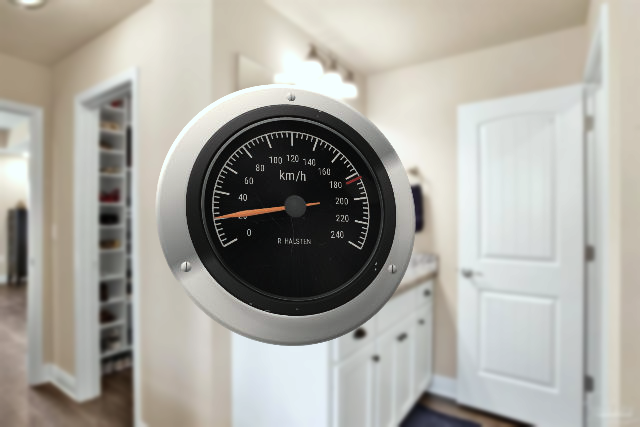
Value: 20 km/h
